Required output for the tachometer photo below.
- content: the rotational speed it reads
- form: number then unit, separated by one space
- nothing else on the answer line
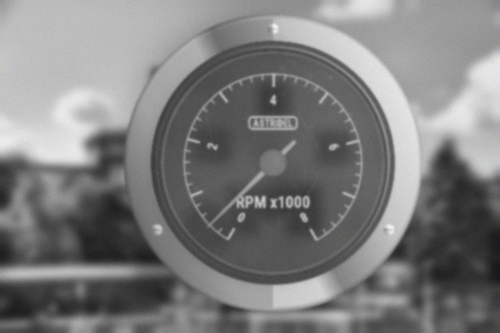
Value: 400 rpm
